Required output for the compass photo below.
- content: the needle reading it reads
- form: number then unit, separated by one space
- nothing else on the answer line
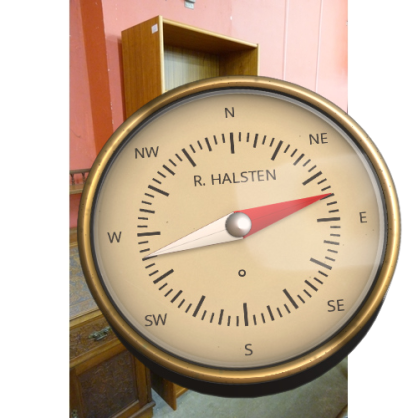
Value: 75 °
